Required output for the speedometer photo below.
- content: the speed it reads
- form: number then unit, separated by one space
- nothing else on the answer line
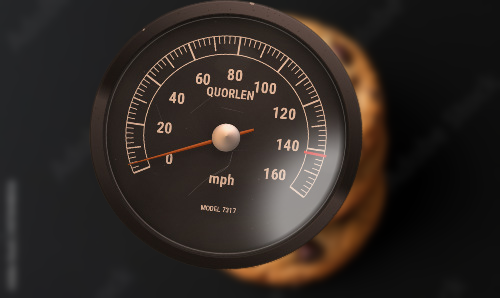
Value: 4 mph
